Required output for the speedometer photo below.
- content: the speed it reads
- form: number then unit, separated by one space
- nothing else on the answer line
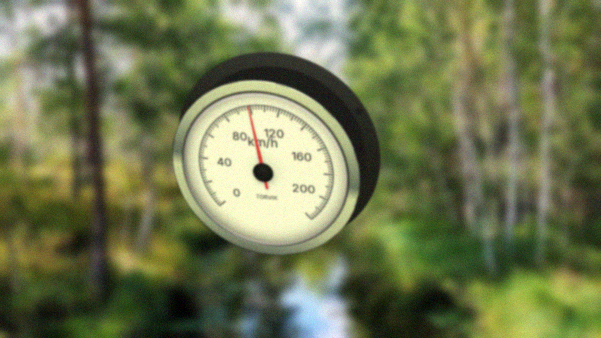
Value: 100 km/h
